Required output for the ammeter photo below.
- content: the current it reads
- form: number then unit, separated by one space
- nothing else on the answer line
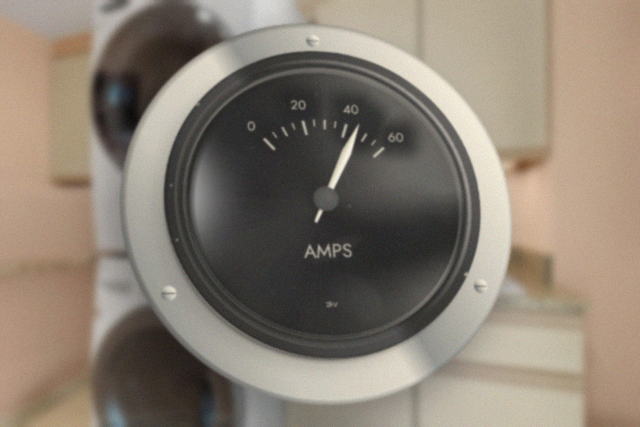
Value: 45 A
